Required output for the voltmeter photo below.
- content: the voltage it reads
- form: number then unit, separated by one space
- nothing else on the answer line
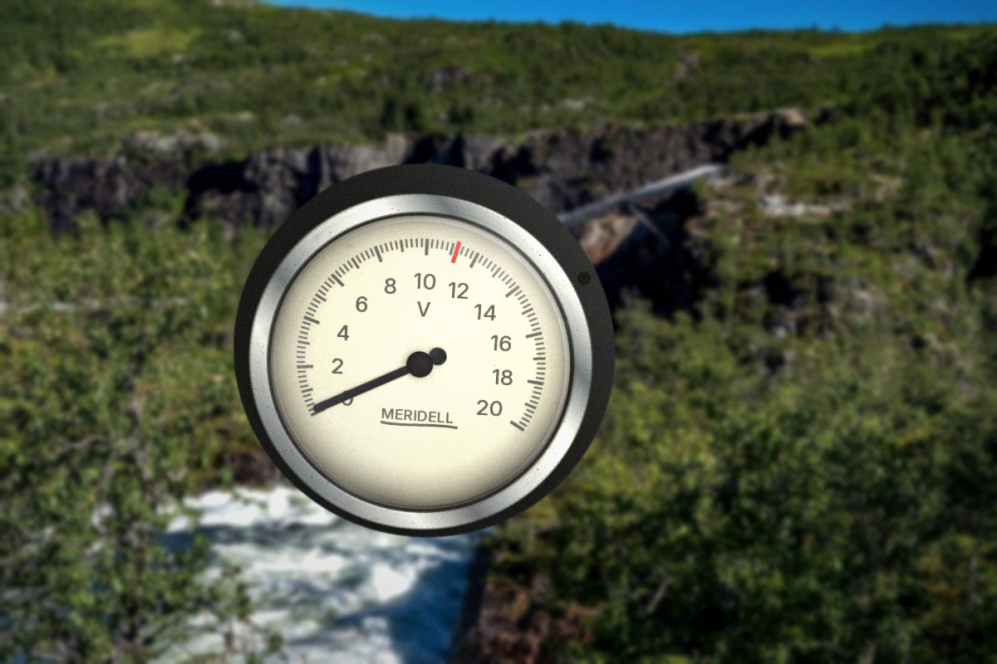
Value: 0.2 V
